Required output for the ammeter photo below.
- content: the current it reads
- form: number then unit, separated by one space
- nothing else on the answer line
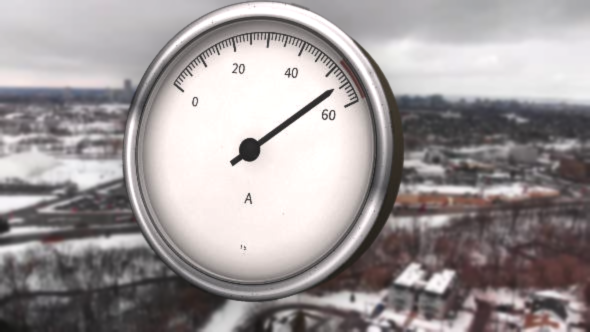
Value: 55 A
